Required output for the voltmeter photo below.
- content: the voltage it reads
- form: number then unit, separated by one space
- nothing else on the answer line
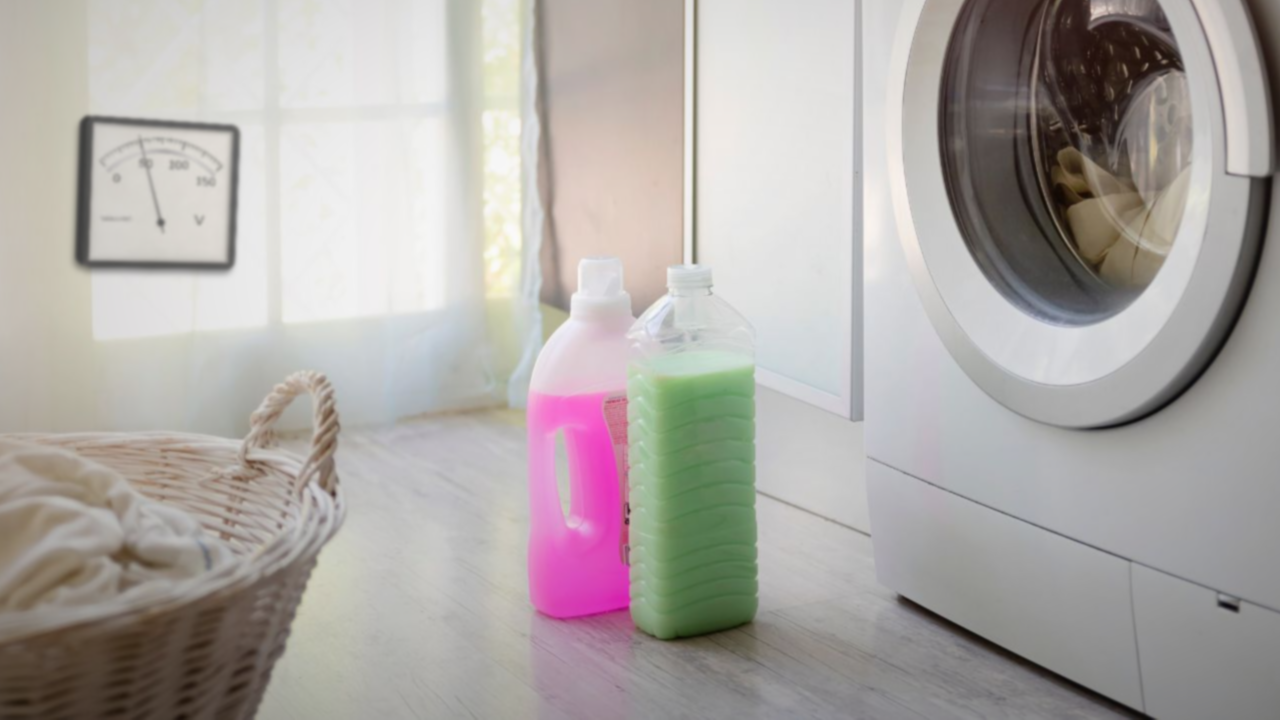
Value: 50 V
